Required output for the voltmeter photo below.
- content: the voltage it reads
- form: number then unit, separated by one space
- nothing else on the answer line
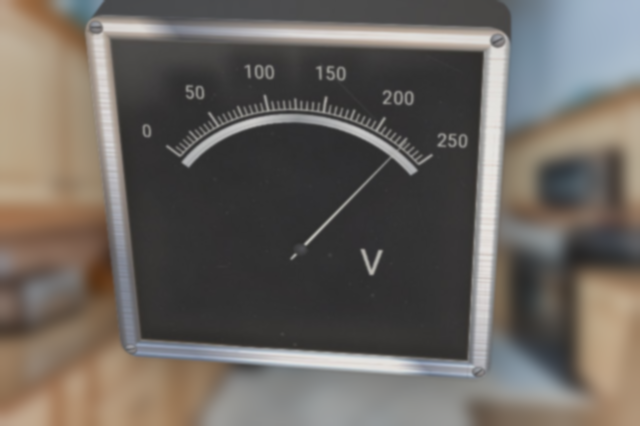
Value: 225 V
